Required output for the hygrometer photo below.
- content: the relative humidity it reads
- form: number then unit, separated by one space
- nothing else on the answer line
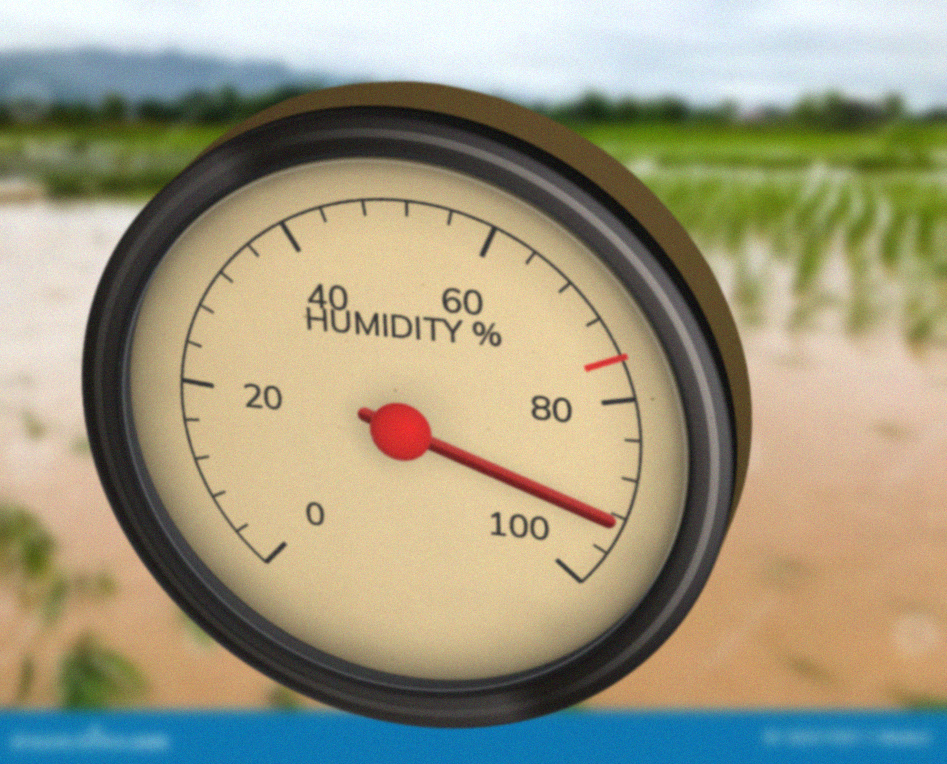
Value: 92 %
